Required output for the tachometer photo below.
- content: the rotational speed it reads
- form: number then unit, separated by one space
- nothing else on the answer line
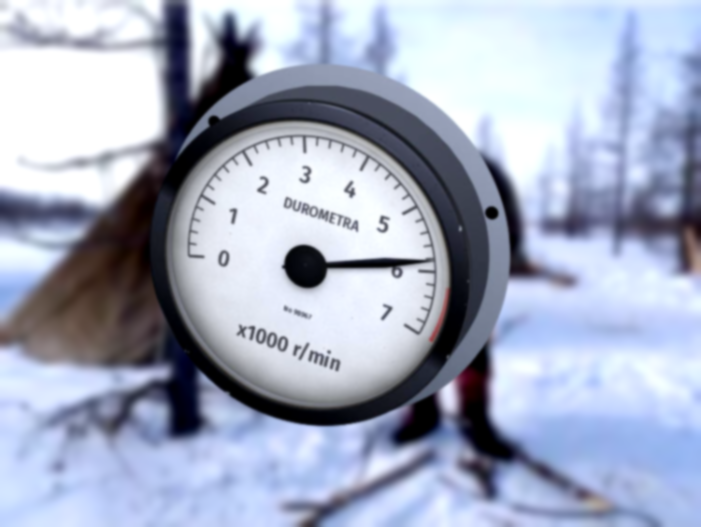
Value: 5800 rpm
